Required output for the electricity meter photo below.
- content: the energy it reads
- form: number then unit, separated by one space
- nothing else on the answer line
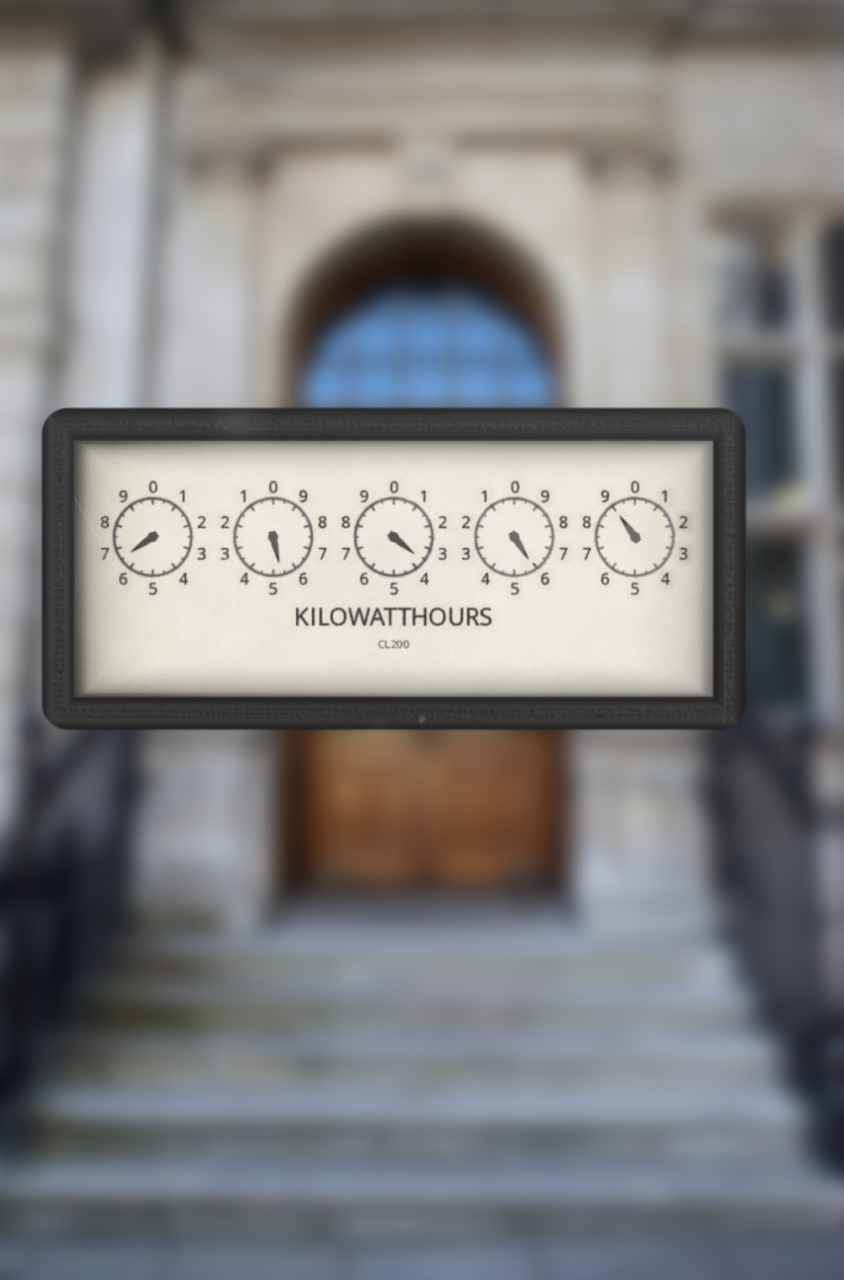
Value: 65359 kWh
